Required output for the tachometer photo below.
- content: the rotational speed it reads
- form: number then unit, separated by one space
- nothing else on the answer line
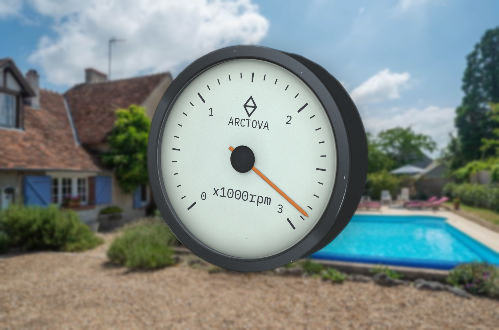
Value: 2850 rpm
